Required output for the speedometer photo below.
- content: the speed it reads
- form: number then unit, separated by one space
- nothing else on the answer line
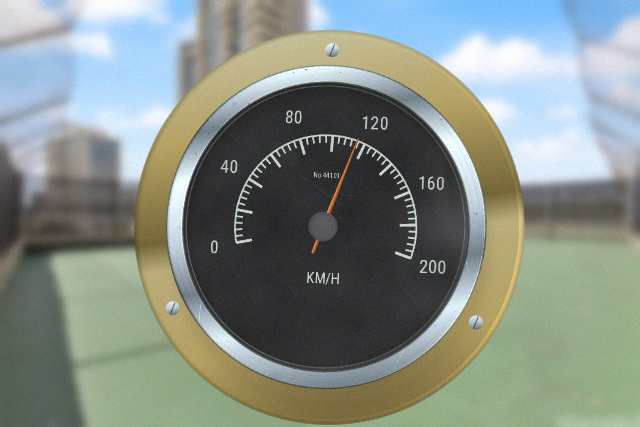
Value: 116 km/h
